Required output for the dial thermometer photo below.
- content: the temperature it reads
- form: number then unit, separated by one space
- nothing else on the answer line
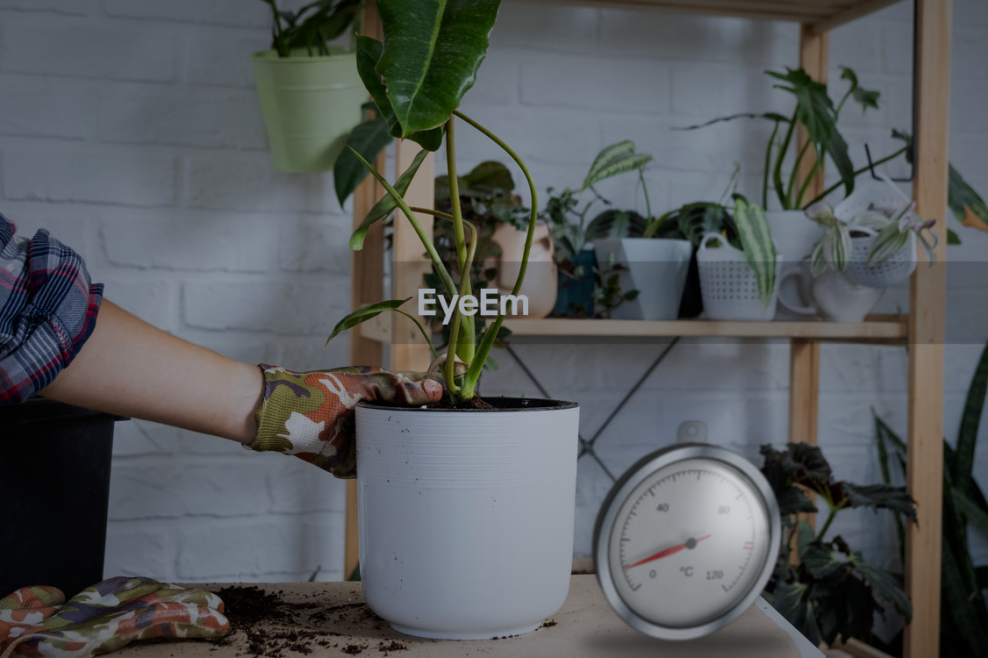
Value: 10 °C
